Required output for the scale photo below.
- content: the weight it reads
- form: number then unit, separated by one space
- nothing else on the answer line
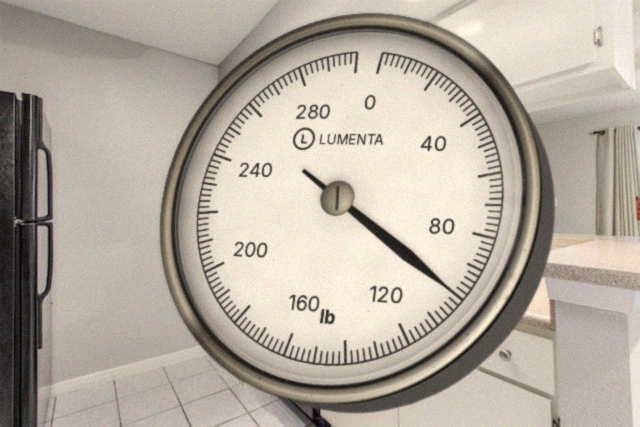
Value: 100 lb
